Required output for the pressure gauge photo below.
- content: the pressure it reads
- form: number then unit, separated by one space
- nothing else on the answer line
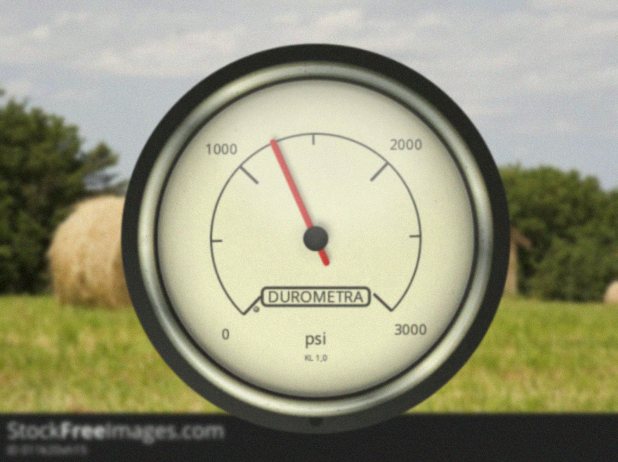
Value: 1250 psi
